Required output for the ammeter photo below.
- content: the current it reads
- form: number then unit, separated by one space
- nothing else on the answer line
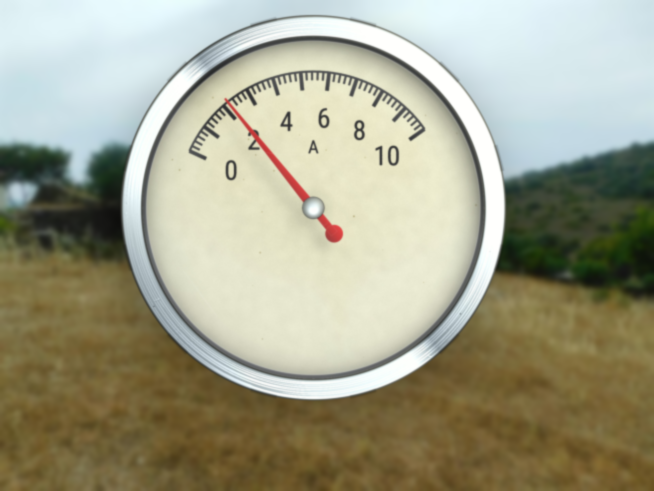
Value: 2.2 A
